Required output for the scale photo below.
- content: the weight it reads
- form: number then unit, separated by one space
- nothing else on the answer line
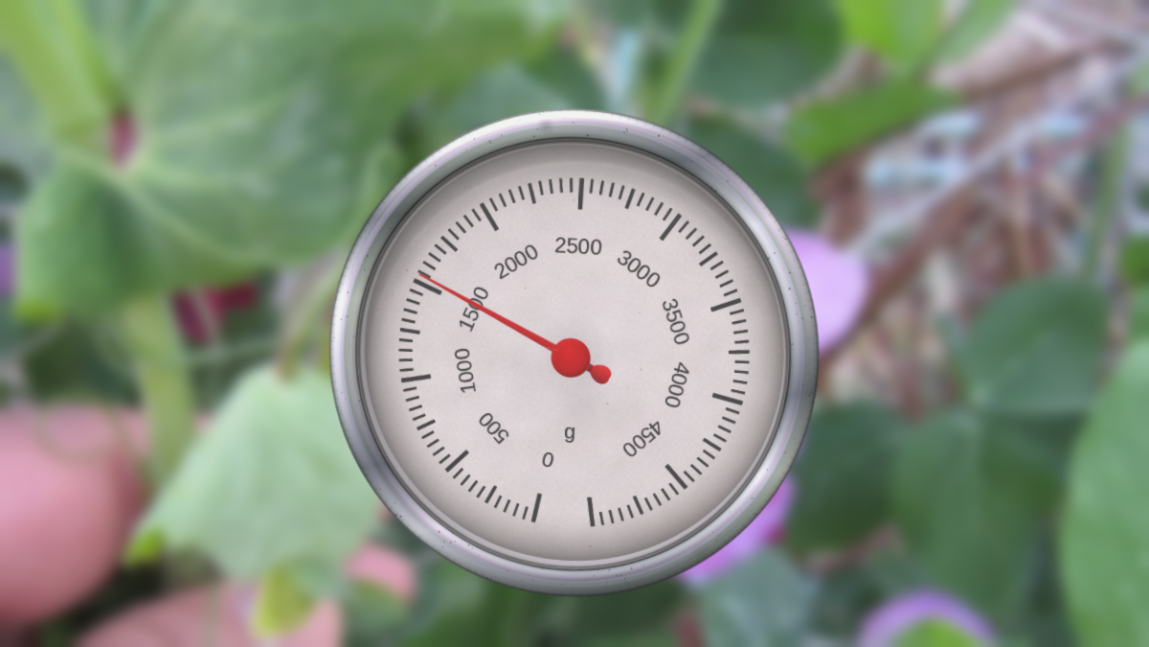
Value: 1550 g
